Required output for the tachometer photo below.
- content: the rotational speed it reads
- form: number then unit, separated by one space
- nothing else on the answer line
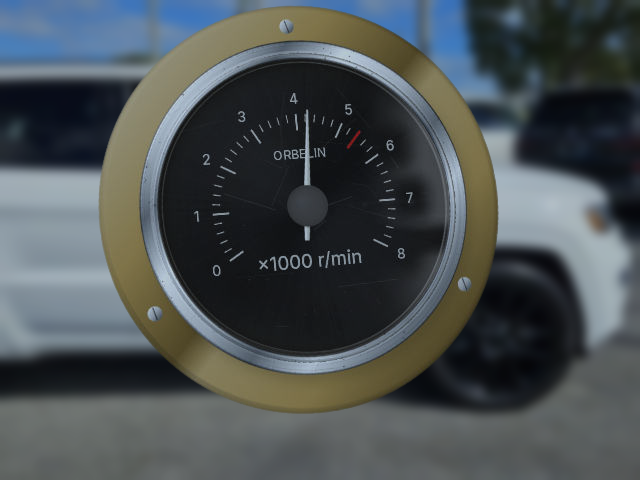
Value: 4200 rpm
